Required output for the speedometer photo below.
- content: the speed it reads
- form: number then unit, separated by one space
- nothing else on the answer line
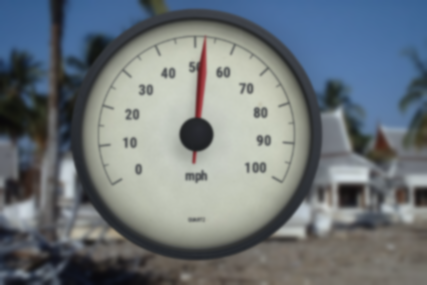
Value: 52.5 mph
